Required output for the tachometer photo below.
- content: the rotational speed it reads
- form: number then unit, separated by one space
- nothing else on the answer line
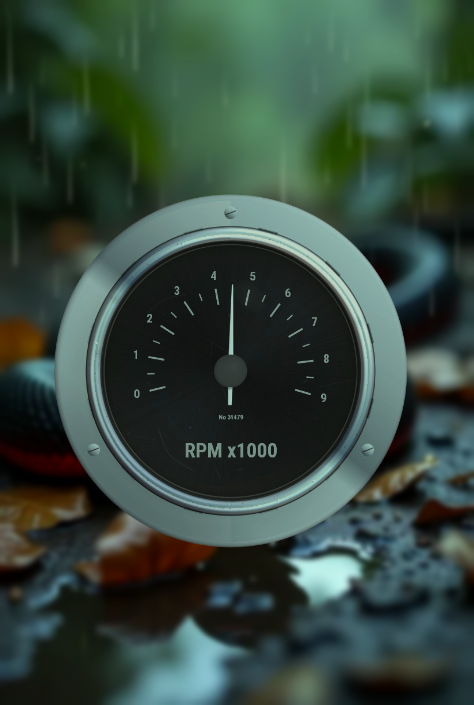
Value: 4500 rpm
